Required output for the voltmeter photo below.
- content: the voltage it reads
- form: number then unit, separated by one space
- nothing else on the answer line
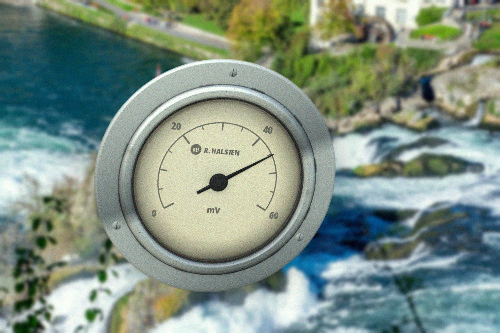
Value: 45 mV
